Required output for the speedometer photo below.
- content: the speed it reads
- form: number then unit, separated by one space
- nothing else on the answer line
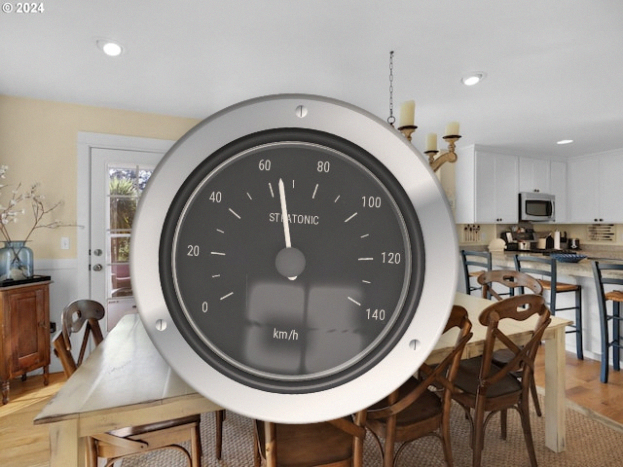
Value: 65 km/h
